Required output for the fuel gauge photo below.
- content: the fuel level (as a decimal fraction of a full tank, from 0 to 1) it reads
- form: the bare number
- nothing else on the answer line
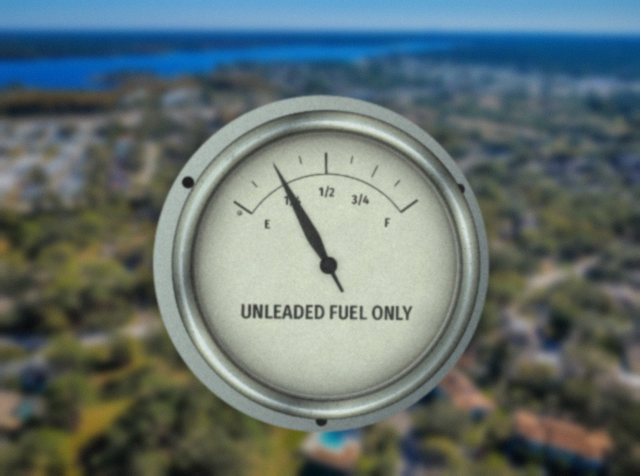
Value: 0.25
